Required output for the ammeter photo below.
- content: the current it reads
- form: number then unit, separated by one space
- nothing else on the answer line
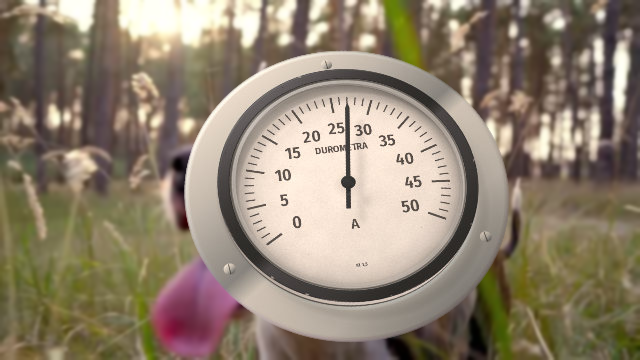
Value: 27 A
